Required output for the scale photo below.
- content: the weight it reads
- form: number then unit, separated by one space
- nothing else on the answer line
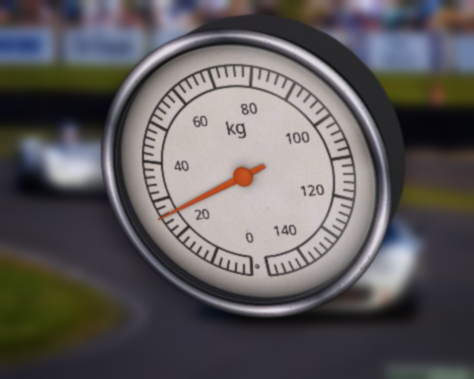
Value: 26 kg
